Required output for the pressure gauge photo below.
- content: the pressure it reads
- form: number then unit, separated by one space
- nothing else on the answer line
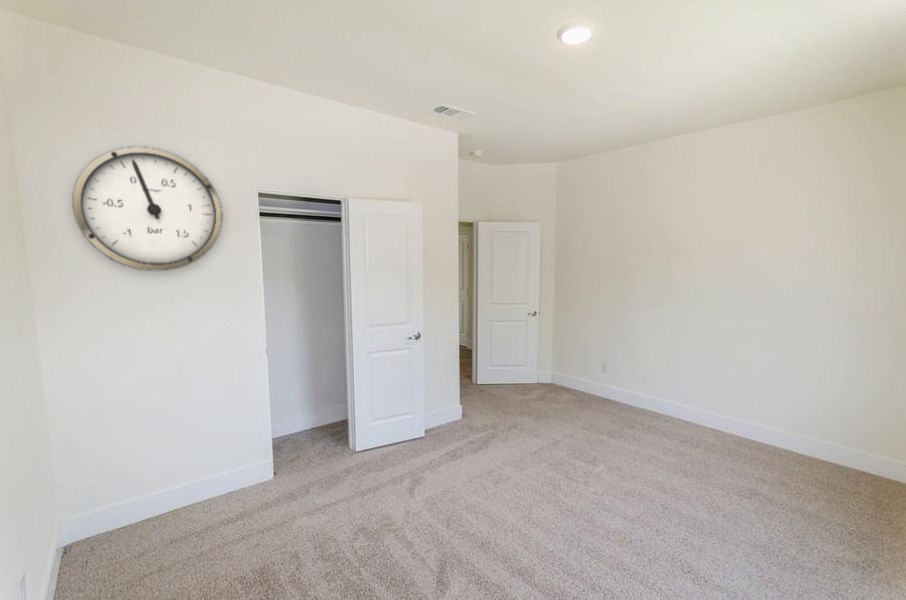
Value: 0.1 bar
